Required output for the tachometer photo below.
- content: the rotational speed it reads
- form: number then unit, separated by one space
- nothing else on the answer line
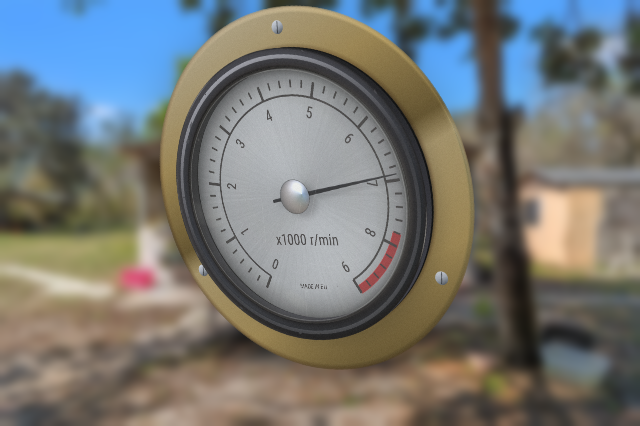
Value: 6900 rpm
